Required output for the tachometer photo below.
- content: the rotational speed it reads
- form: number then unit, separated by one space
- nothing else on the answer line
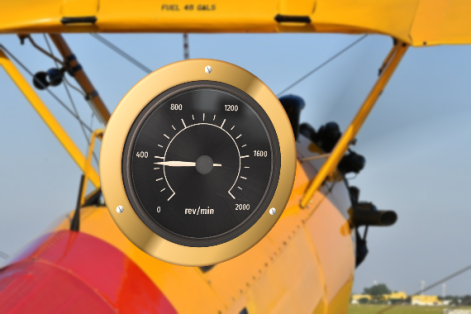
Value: 350 rpm
